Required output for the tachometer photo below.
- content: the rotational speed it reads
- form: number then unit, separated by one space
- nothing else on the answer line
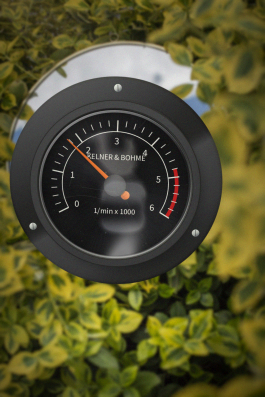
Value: 1800 rpm
